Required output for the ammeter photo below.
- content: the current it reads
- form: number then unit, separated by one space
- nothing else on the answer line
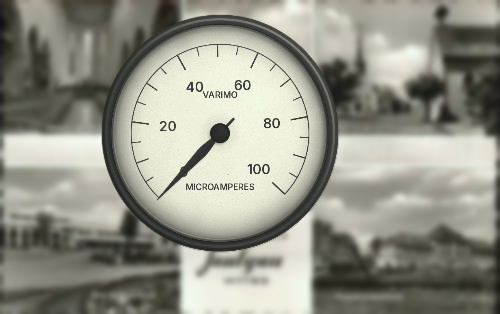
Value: 0 µA
